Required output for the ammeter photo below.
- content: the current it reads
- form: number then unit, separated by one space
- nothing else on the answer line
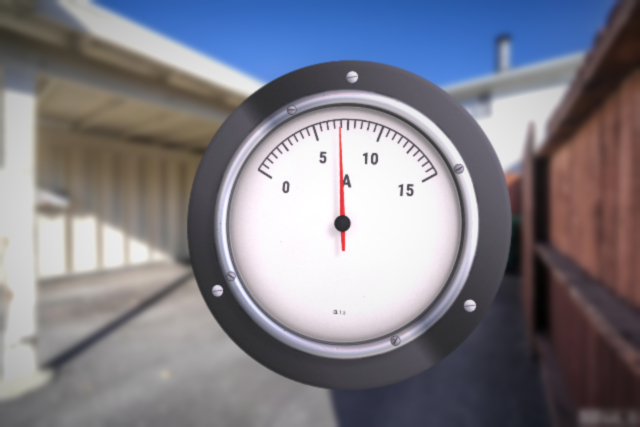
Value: 7 A
